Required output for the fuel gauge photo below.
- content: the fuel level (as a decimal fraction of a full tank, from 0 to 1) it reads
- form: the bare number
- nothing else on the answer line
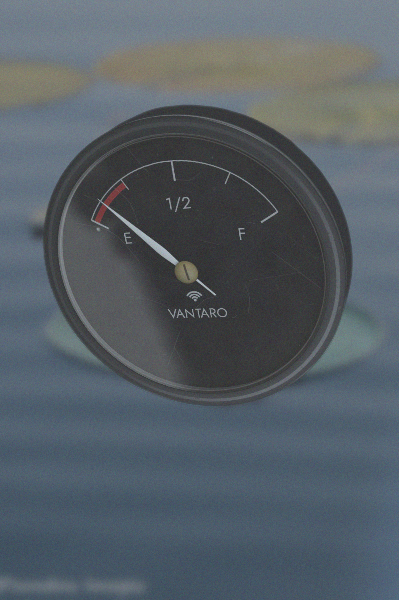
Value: 0.125
